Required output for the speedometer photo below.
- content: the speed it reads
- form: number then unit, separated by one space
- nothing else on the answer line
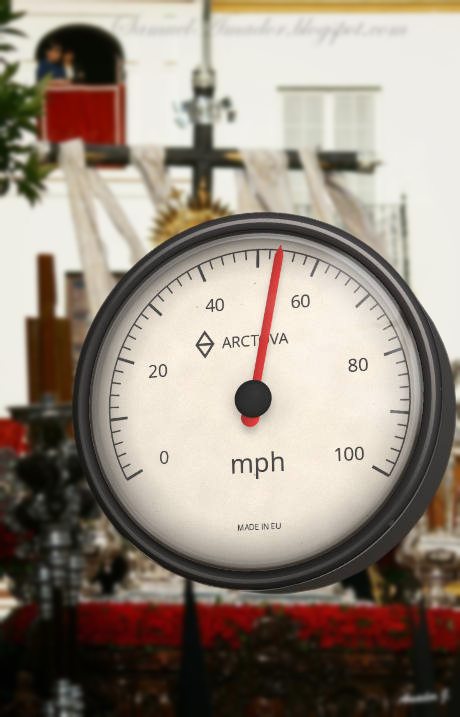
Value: 54 mph
